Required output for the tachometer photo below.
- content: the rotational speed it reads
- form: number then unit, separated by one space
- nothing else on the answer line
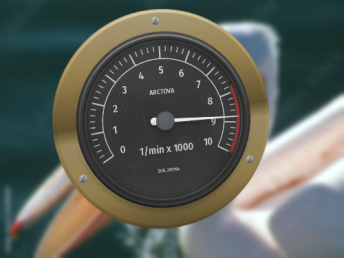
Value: 8800 rpm
